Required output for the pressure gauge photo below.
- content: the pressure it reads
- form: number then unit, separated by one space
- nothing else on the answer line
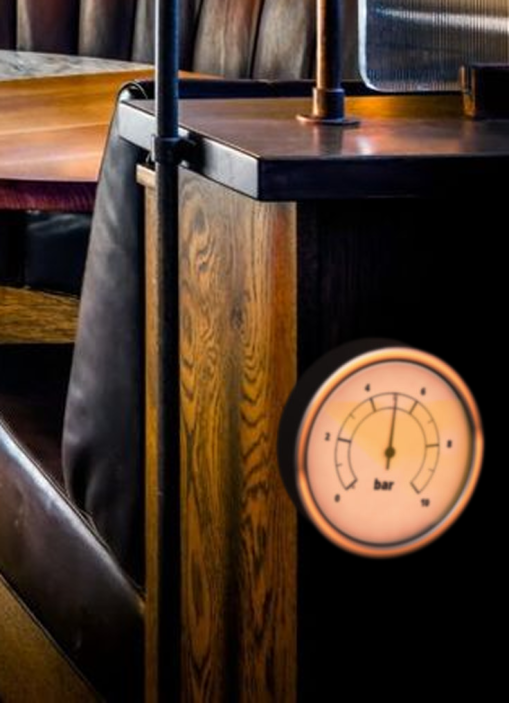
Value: 5 bar
